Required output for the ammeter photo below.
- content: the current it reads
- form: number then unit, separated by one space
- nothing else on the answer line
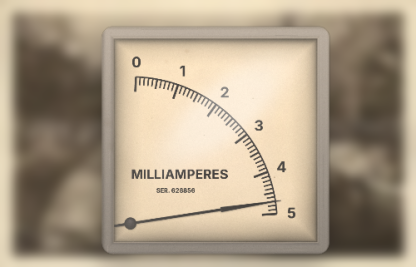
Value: 4.7 mA
